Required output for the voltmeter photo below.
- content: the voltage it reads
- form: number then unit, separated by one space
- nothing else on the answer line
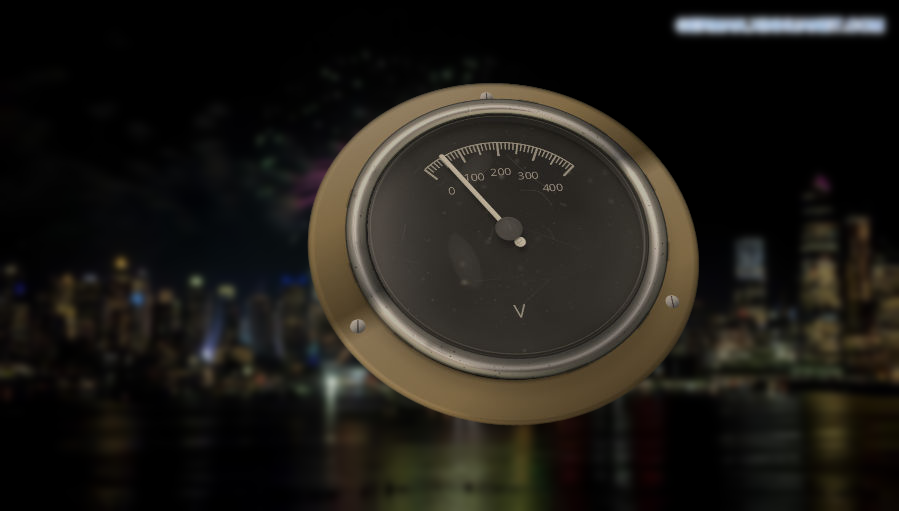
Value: 50 V
